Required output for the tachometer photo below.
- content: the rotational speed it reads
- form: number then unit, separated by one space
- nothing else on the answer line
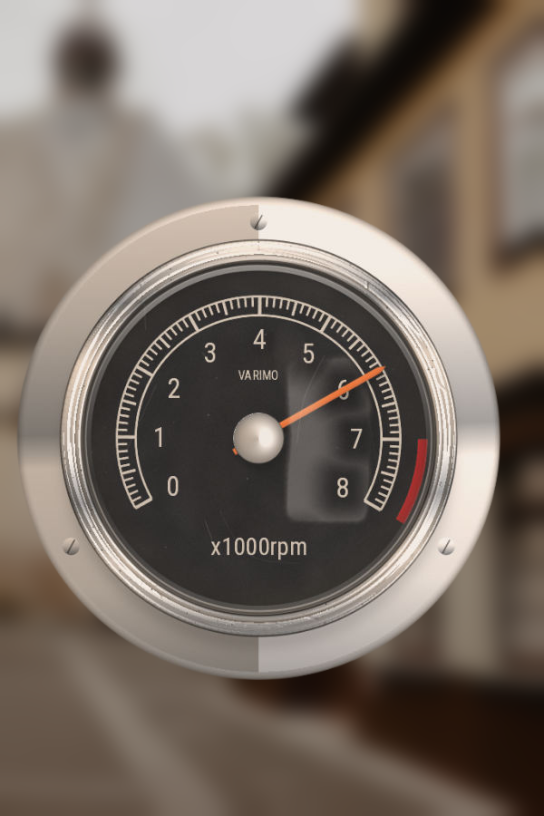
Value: 6000 rpm
